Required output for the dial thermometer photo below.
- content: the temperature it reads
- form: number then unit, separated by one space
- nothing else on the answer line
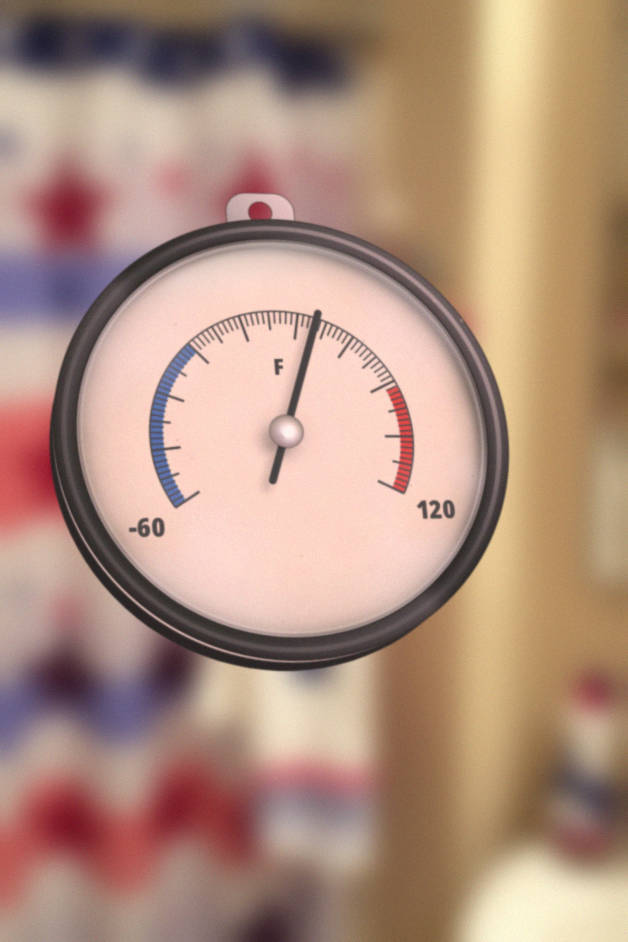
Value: 46 °F
